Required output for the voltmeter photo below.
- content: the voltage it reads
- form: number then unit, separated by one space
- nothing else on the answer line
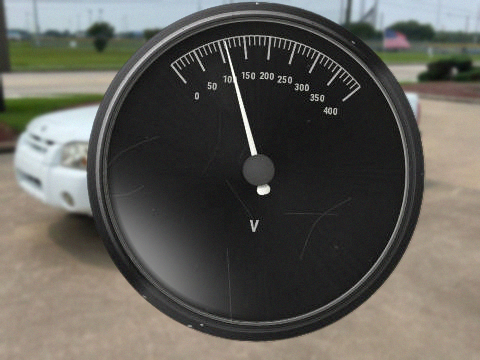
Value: 110 V
